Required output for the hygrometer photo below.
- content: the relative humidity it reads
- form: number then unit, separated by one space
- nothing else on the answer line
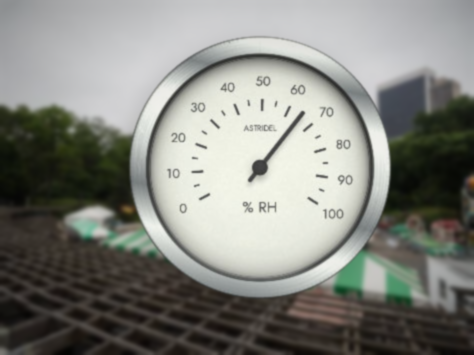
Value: 65 %
